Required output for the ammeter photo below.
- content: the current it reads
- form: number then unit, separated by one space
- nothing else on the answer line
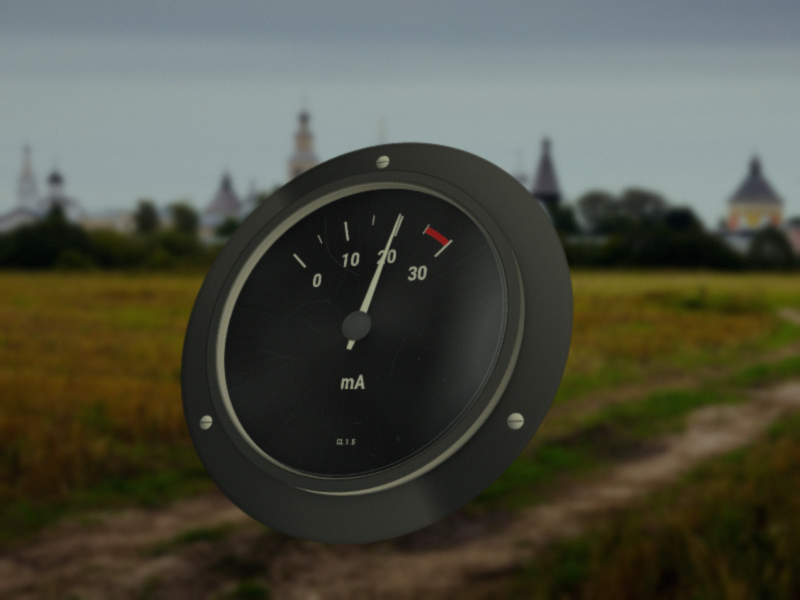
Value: 20 mA
